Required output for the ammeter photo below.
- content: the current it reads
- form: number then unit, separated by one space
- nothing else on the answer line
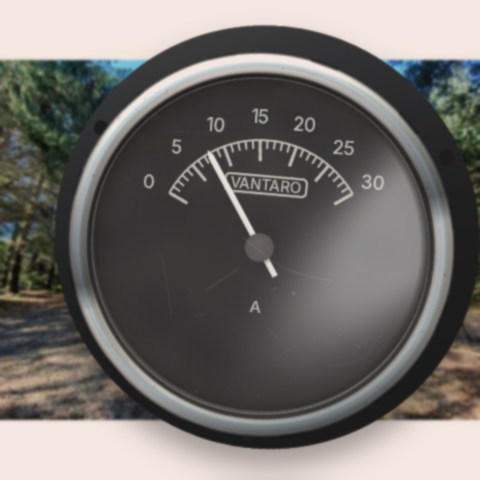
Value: 8 A
